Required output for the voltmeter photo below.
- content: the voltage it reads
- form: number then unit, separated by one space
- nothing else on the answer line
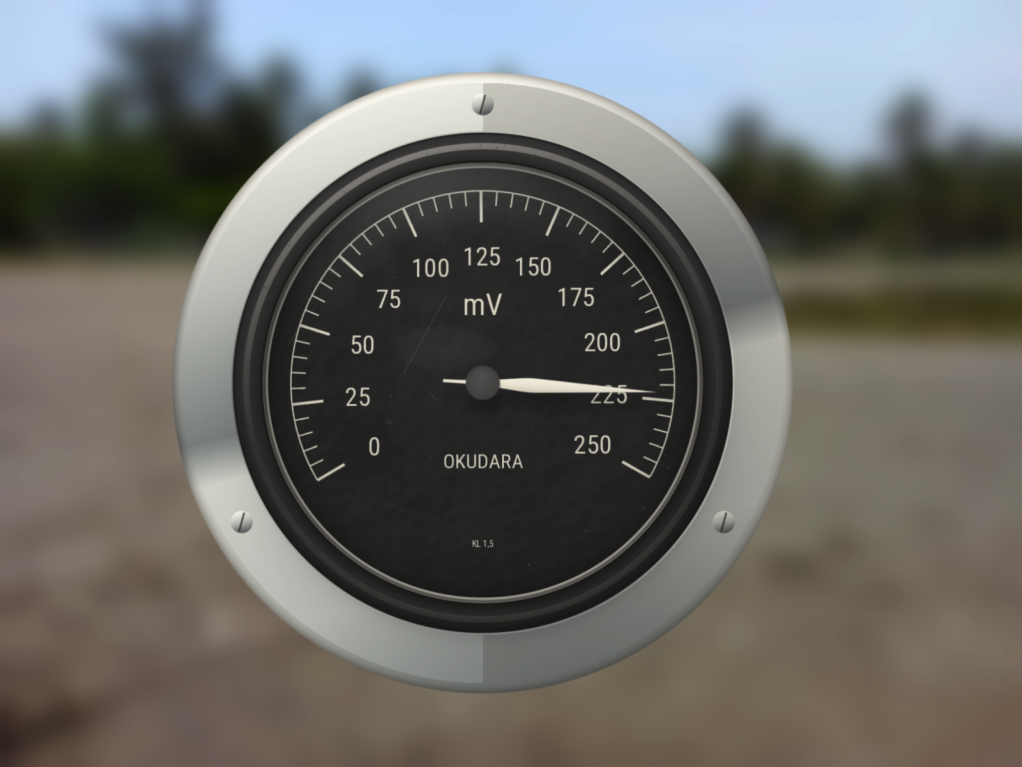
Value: 222.5 mV
